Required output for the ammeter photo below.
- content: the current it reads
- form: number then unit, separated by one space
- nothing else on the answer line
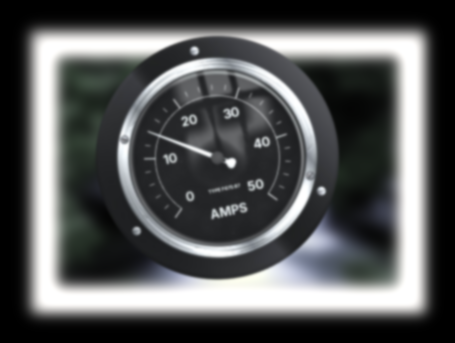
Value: 14 A
